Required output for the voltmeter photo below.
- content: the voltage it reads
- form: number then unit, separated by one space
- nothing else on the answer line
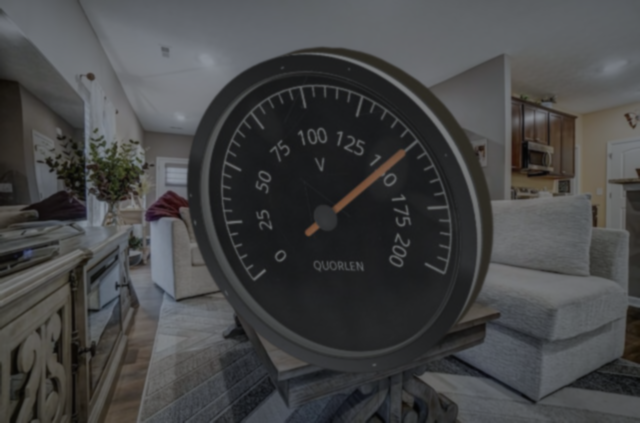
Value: 150 V
